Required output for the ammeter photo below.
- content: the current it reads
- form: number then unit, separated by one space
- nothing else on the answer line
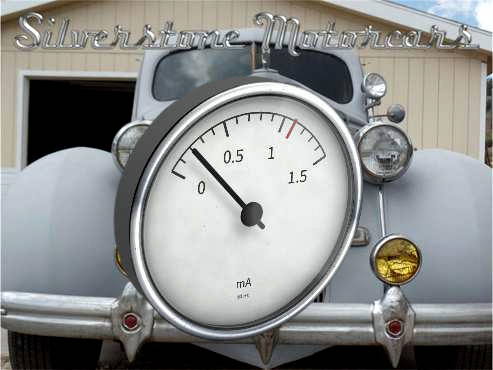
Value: 0.2 mA
